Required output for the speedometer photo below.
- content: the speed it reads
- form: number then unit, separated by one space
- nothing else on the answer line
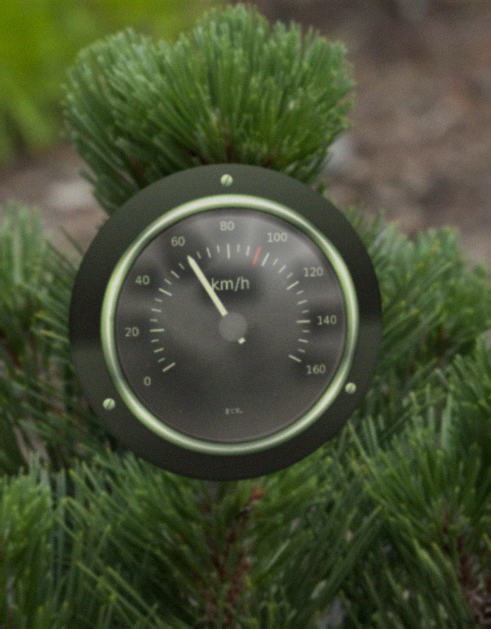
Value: 60 km/h
